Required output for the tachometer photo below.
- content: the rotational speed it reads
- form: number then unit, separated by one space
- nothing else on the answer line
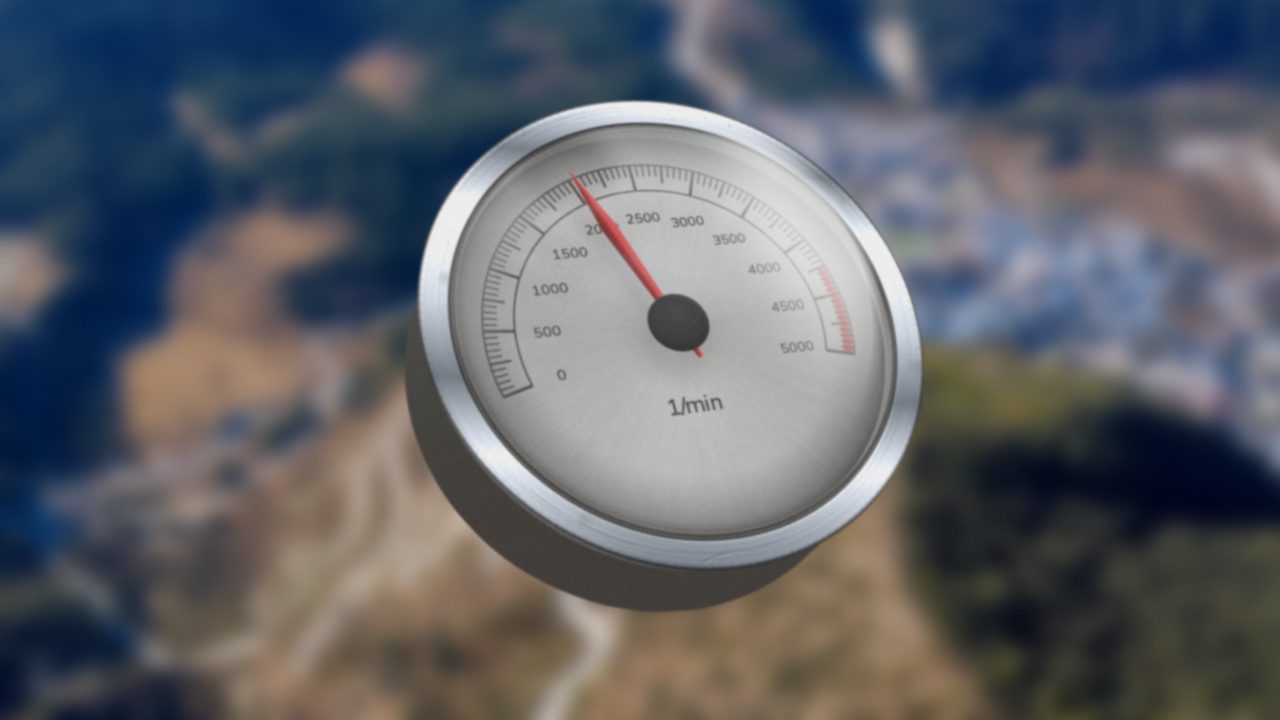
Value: 2000 rpm
